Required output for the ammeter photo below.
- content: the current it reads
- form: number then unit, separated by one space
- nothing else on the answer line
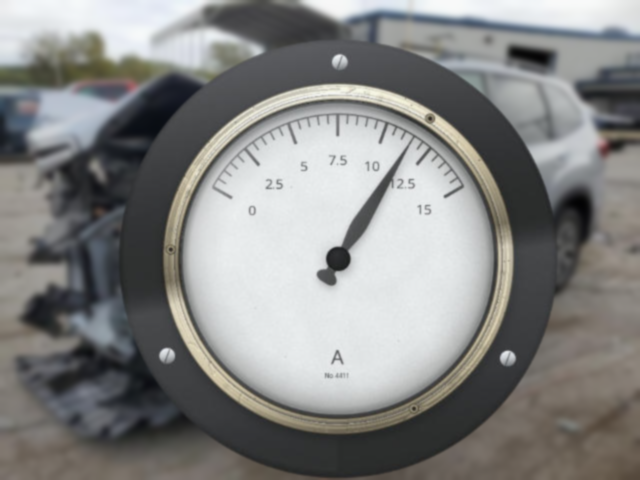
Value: 11.5 A
